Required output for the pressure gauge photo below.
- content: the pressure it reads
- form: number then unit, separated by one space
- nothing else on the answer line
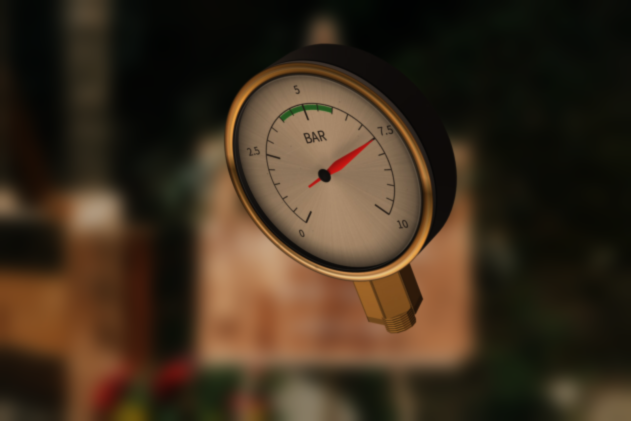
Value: 7.5 bar
